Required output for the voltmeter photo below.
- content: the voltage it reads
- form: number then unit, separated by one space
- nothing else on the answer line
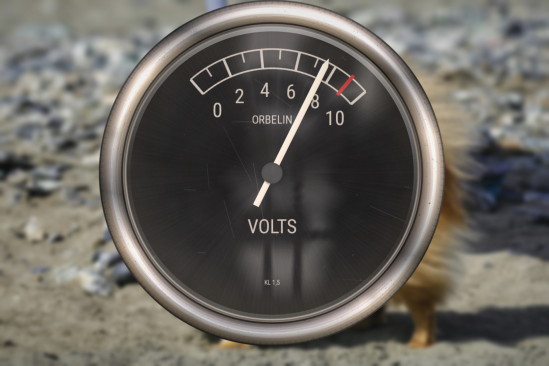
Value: 7.5 V
